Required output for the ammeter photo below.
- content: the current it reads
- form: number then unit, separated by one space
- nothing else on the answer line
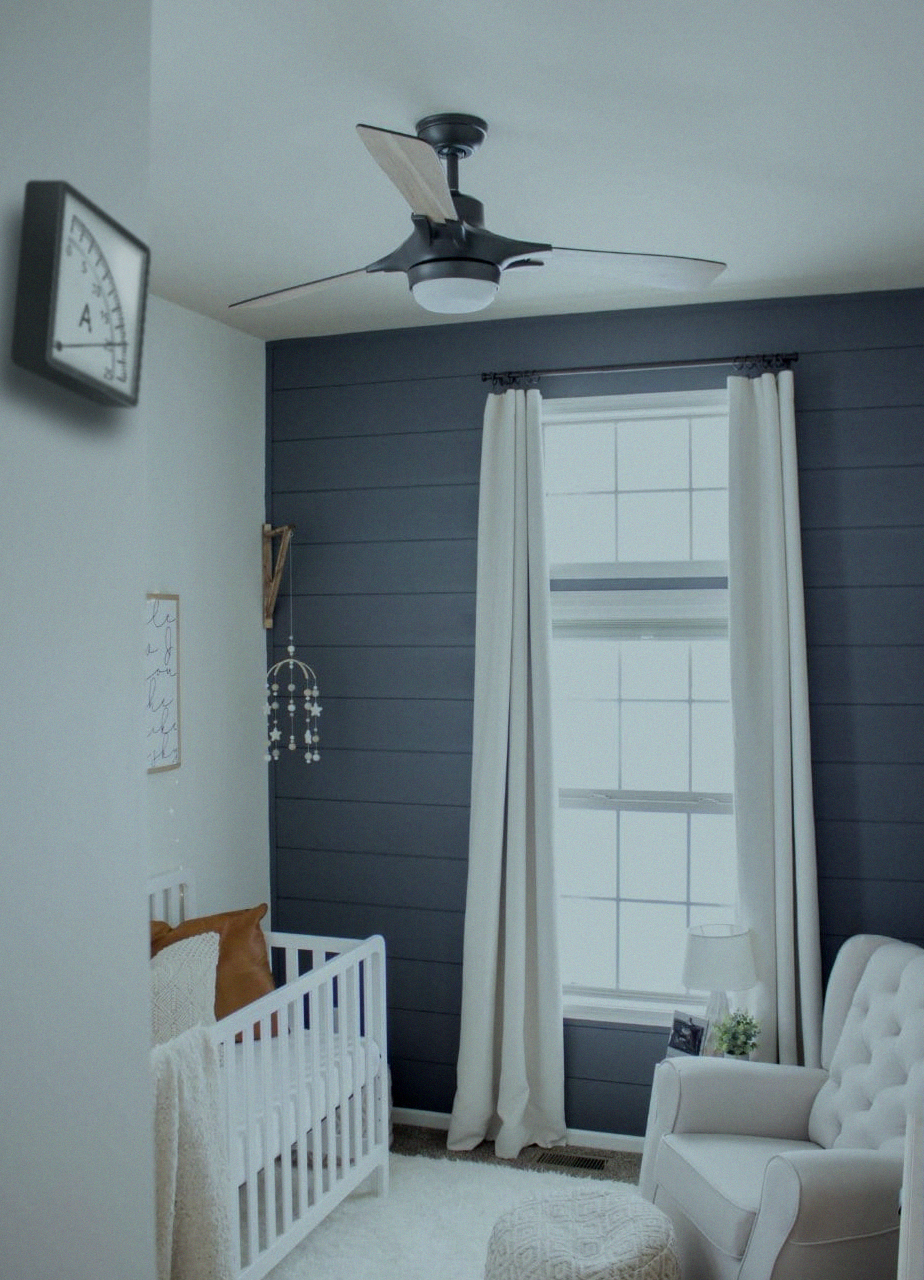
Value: 20 A
